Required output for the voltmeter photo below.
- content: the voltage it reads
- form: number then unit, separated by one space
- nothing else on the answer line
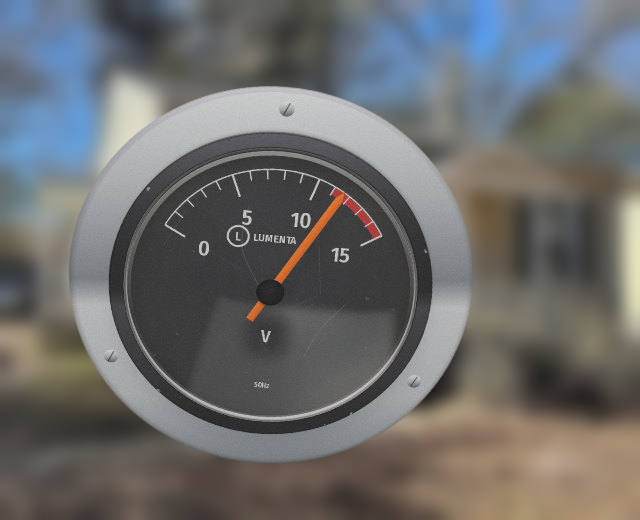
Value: 11.5 V
